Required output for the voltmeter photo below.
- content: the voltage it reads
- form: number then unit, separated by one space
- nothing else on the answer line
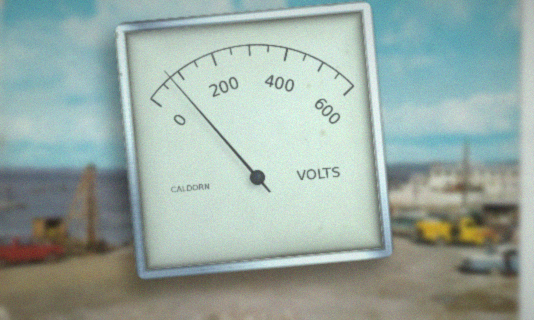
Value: 75 V
